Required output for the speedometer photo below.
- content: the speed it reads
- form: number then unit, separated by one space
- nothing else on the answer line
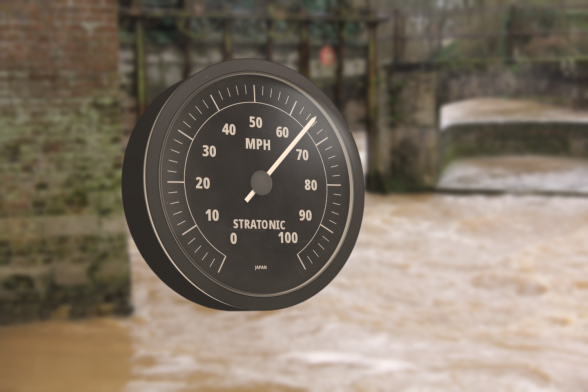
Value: 65 mph
